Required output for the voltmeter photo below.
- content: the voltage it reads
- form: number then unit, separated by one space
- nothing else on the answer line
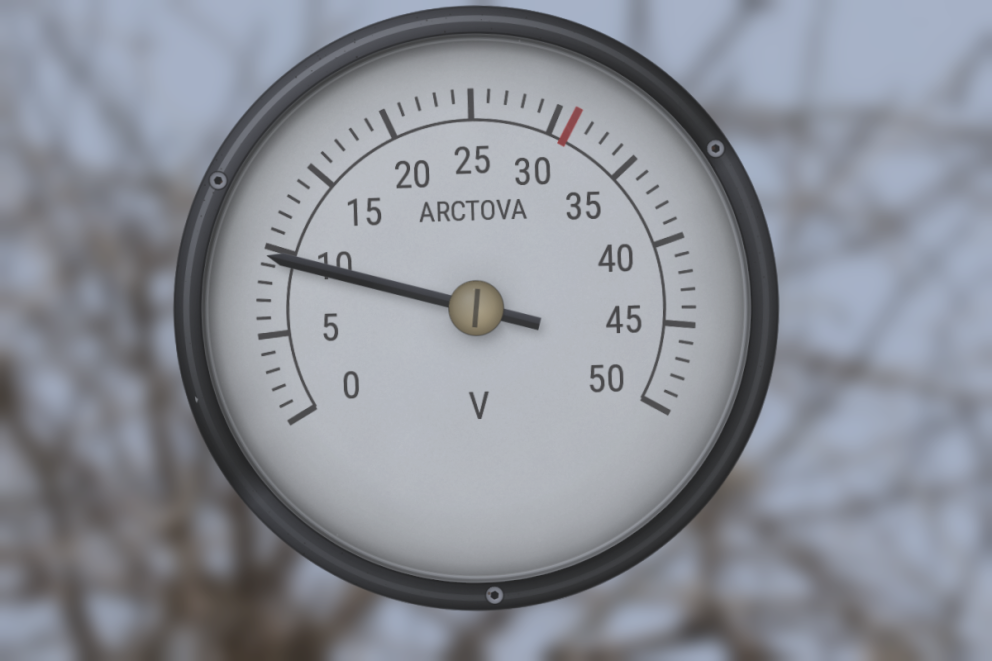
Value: 9.5 V
